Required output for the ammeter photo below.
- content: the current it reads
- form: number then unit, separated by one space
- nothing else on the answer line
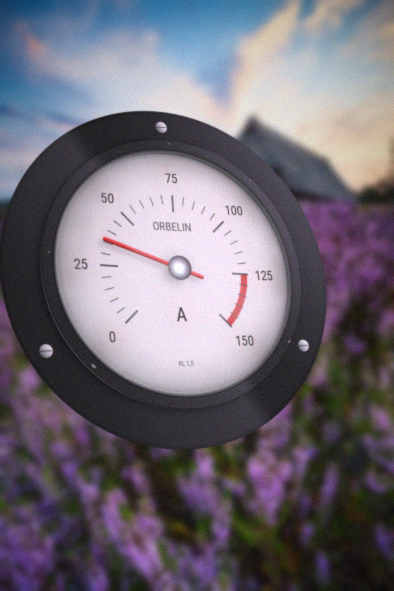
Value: 35 A
